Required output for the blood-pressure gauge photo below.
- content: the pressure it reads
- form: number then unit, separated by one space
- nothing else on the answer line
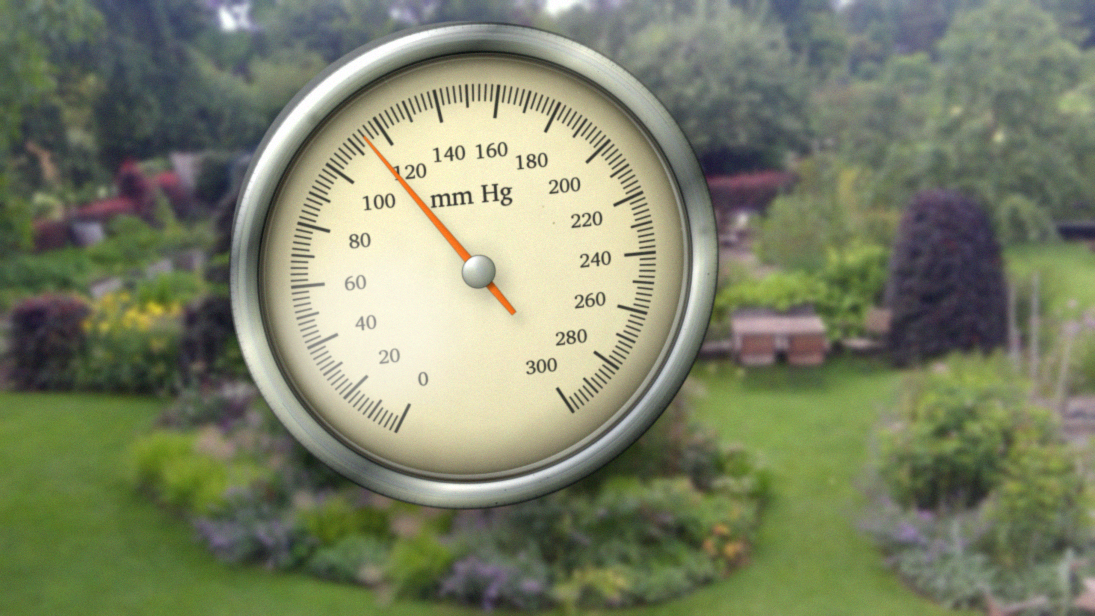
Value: 114 mmHg
